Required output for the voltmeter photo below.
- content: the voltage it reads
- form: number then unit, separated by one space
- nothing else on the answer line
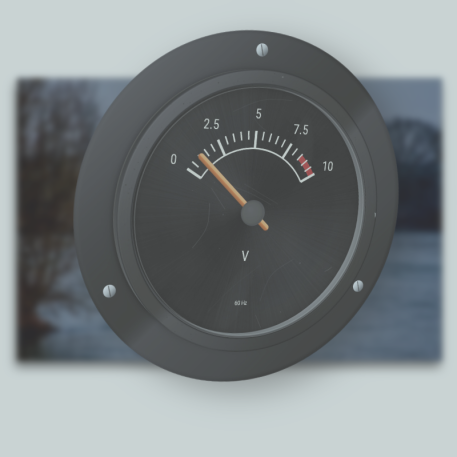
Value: 1 V
